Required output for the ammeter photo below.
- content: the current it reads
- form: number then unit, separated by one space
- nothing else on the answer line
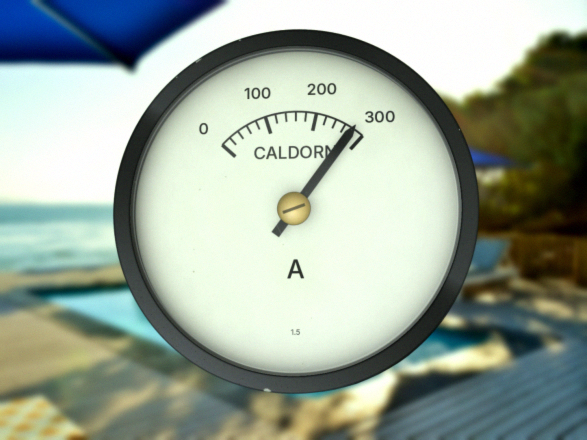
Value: 280 A
